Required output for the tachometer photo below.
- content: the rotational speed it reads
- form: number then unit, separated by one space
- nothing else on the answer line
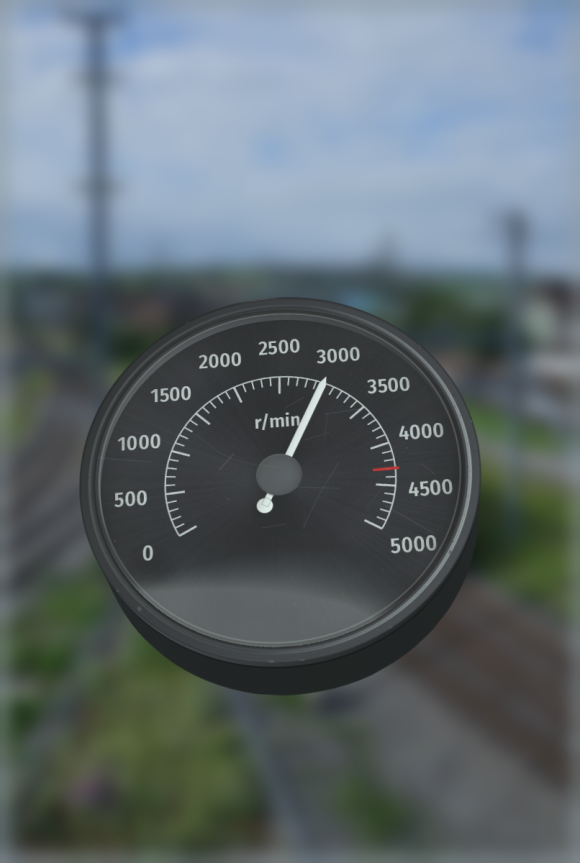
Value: 3000 rpm
